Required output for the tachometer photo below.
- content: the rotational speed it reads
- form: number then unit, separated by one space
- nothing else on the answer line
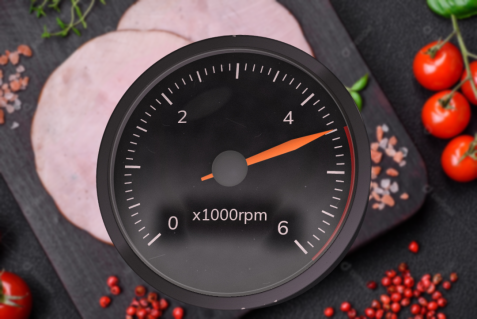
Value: 4500 rpm
